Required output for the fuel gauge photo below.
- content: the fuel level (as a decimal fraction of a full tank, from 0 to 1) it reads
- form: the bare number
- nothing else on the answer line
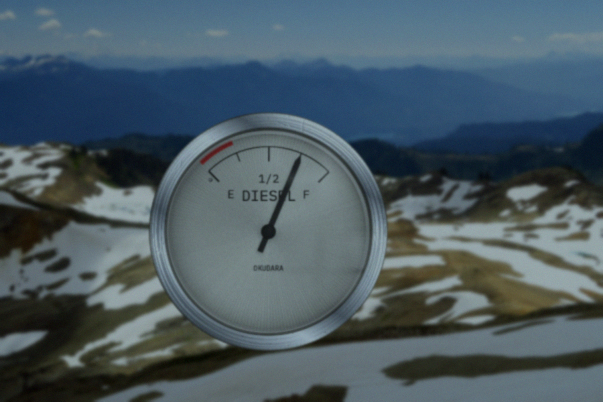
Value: 0.75
